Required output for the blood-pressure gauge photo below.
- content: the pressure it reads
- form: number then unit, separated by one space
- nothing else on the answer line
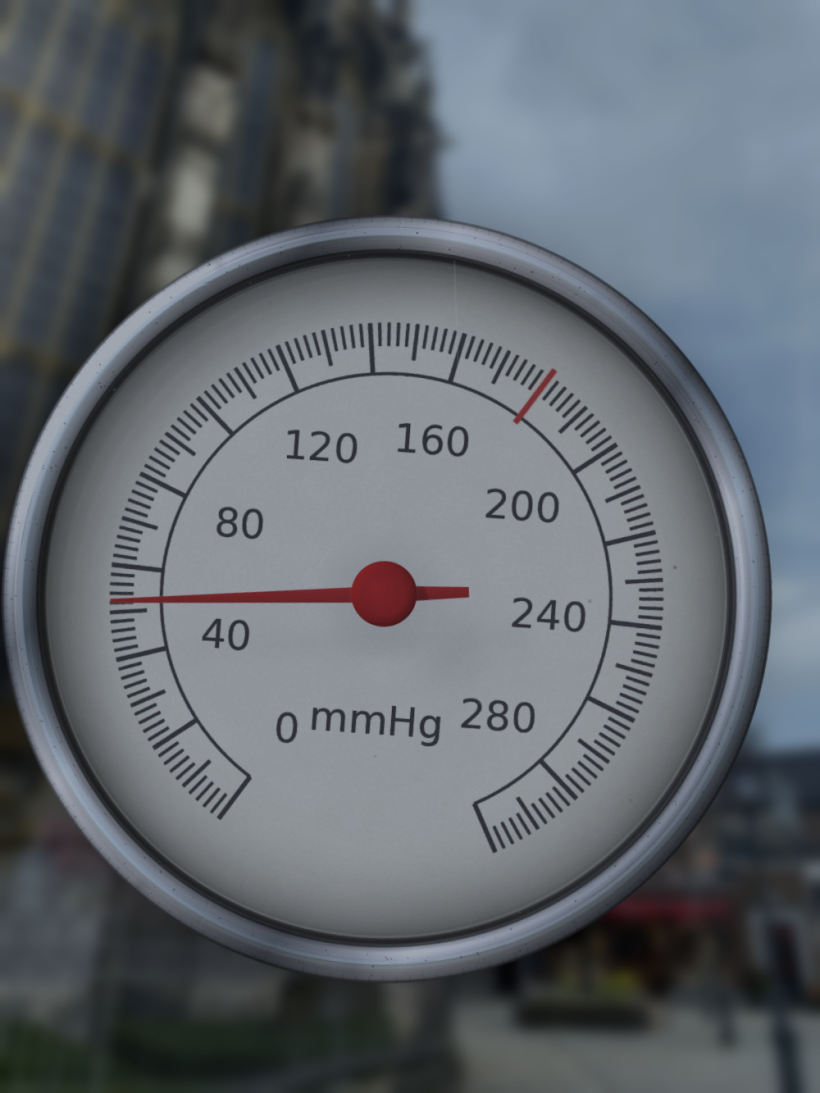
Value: 52 mmHg
